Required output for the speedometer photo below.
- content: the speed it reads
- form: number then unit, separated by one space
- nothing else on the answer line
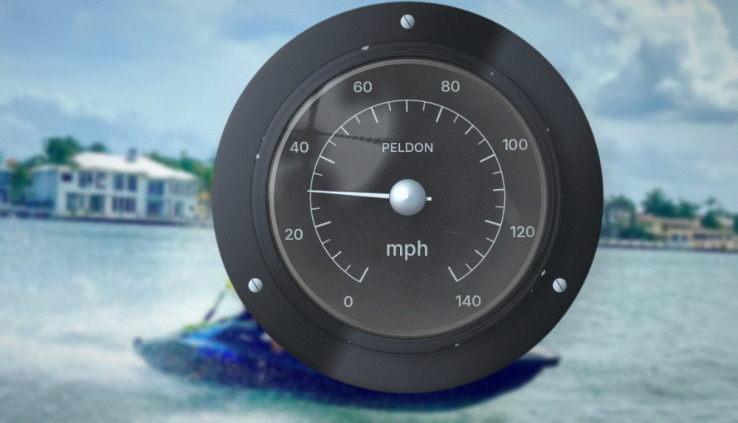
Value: 30 mph
